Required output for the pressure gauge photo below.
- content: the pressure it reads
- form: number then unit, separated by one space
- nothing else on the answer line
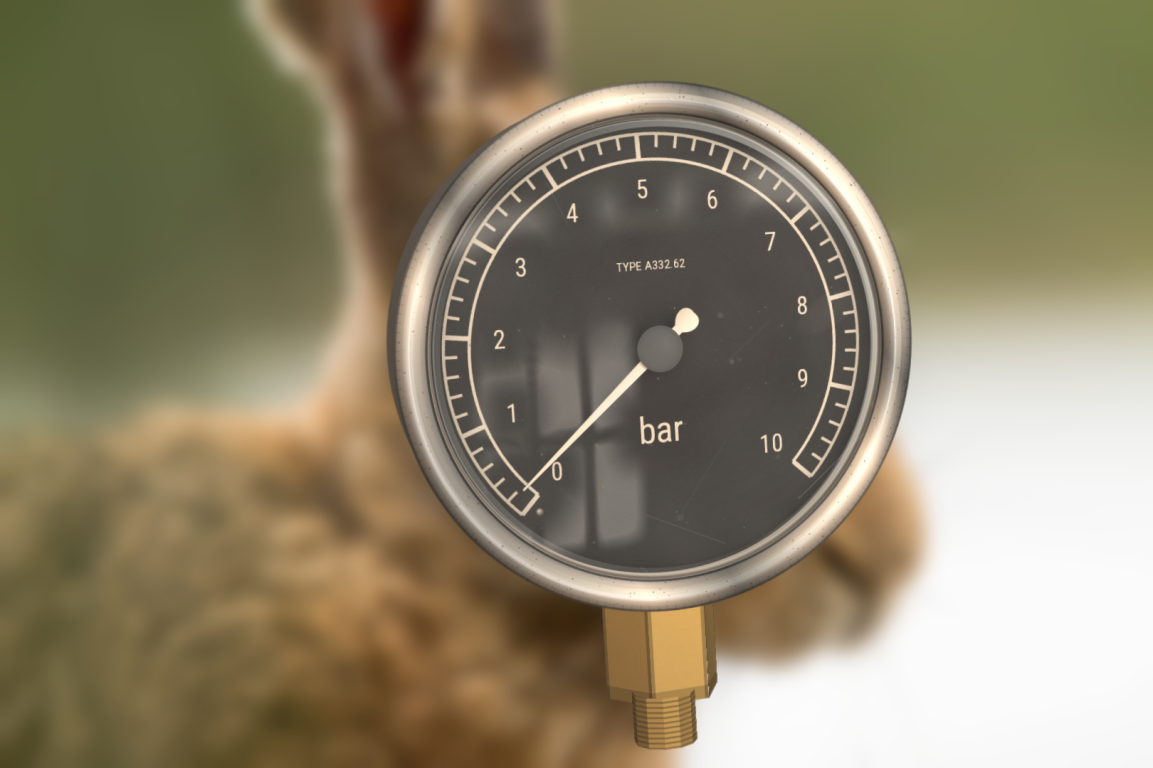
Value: 0.2 bar
